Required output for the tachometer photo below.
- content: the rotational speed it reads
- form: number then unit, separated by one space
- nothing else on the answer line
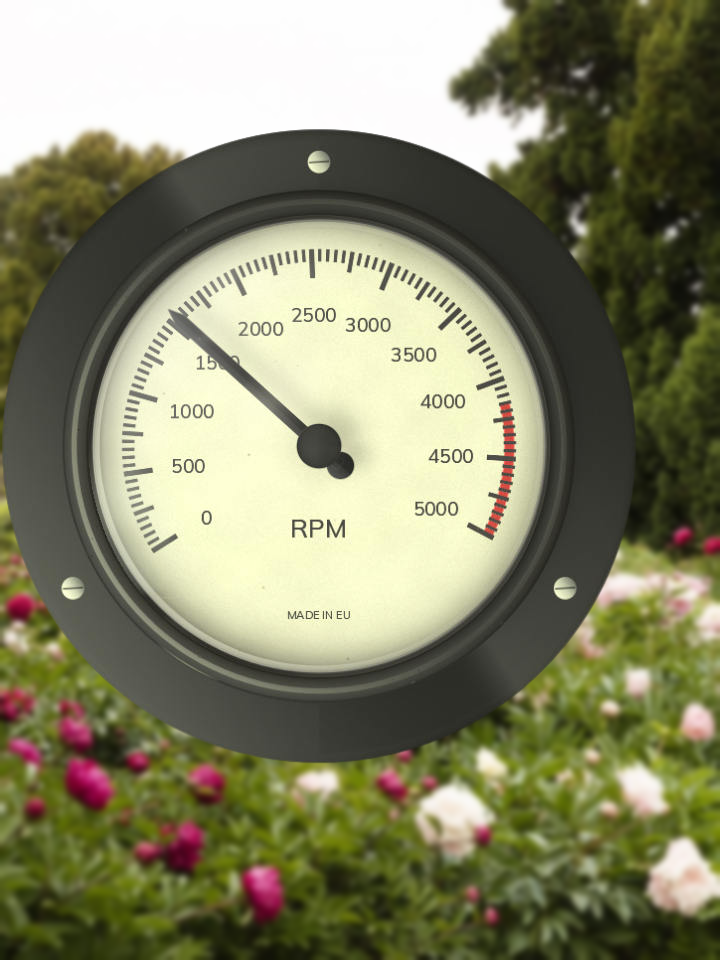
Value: 1550 rpm
